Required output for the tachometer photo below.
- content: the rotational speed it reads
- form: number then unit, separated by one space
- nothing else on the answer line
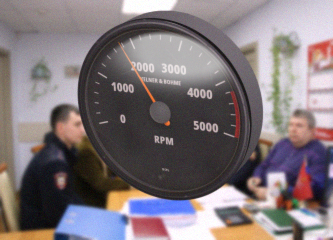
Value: 1800 rpm
